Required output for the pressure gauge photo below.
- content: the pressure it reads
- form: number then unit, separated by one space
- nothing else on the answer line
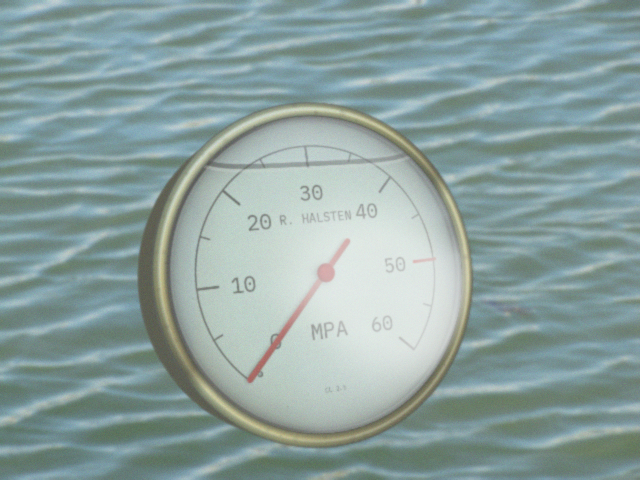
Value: 0 MPa
